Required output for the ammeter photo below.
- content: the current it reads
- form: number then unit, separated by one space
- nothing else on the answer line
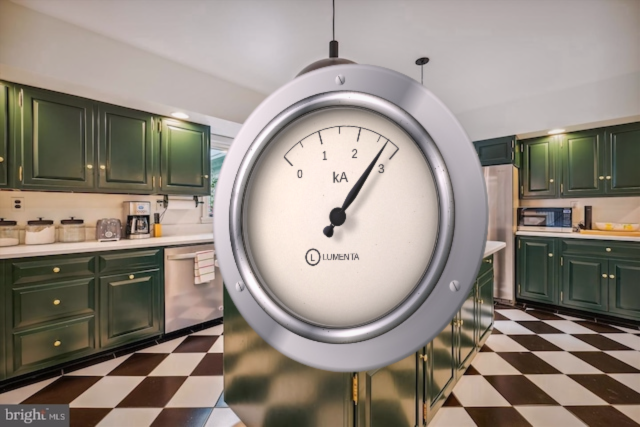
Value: 2.75 kA
